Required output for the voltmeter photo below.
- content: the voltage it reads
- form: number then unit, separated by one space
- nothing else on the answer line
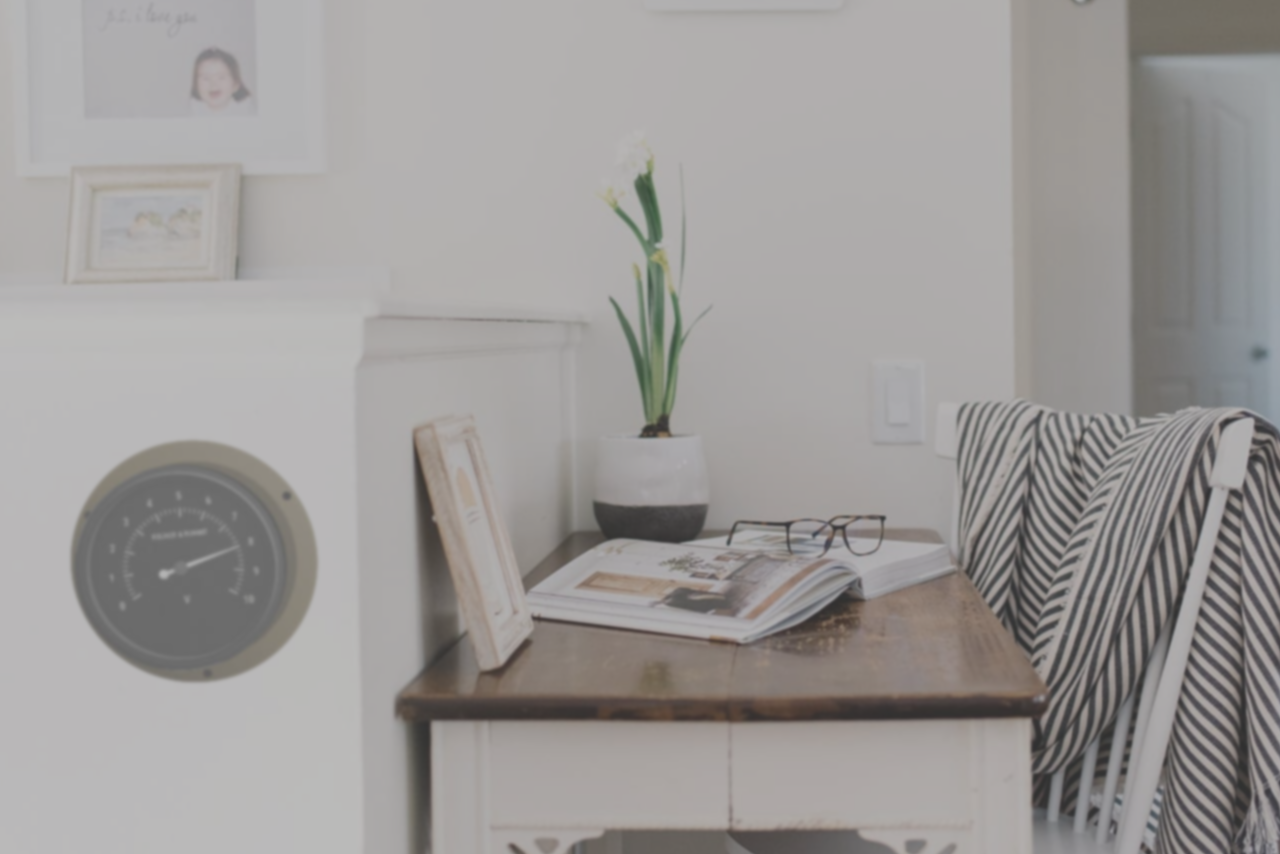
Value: 8 V
